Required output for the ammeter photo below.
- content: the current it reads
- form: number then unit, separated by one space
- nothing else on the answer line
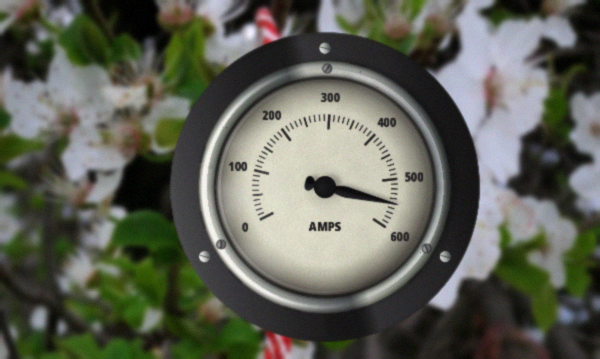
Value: 550 A
